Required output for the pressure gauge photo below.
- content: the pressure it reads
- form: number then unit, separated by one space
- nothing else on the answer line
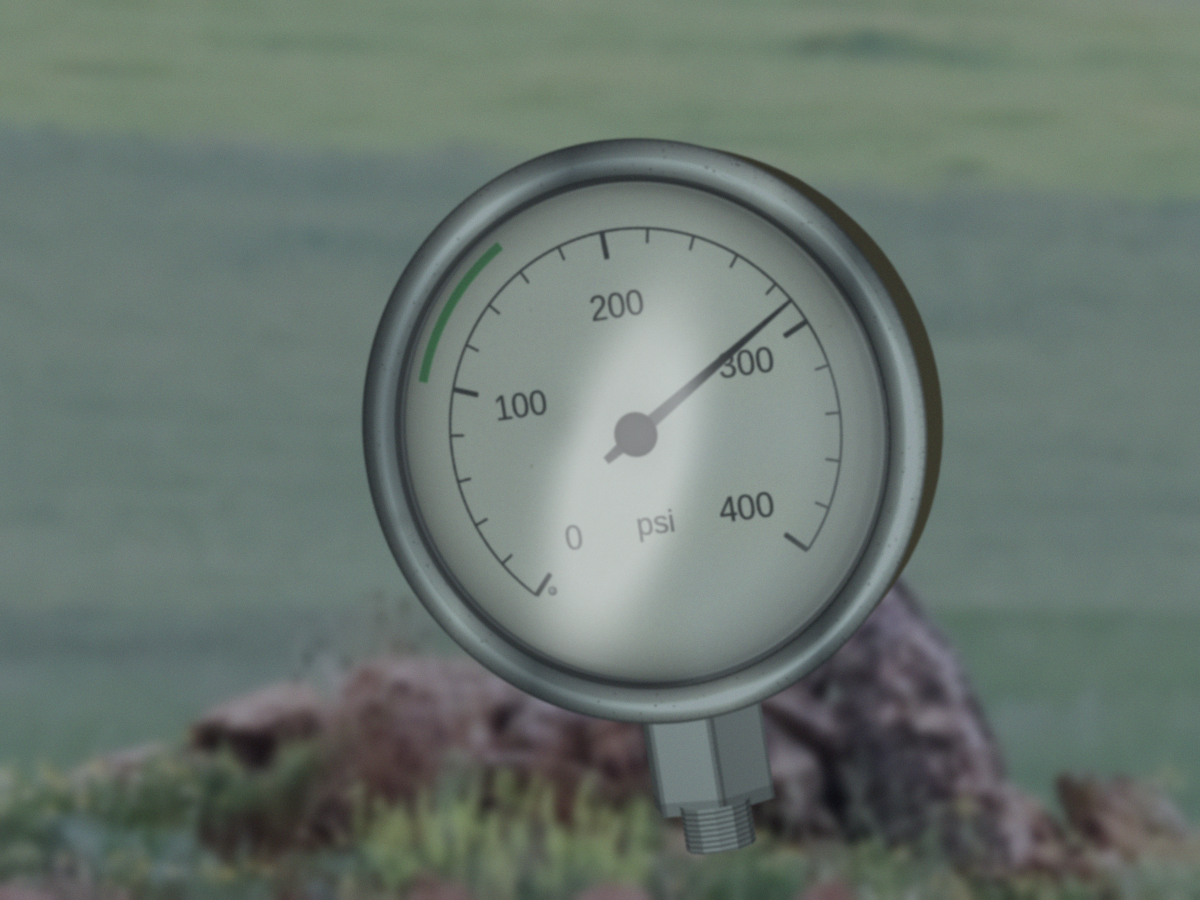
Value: 290 psi
